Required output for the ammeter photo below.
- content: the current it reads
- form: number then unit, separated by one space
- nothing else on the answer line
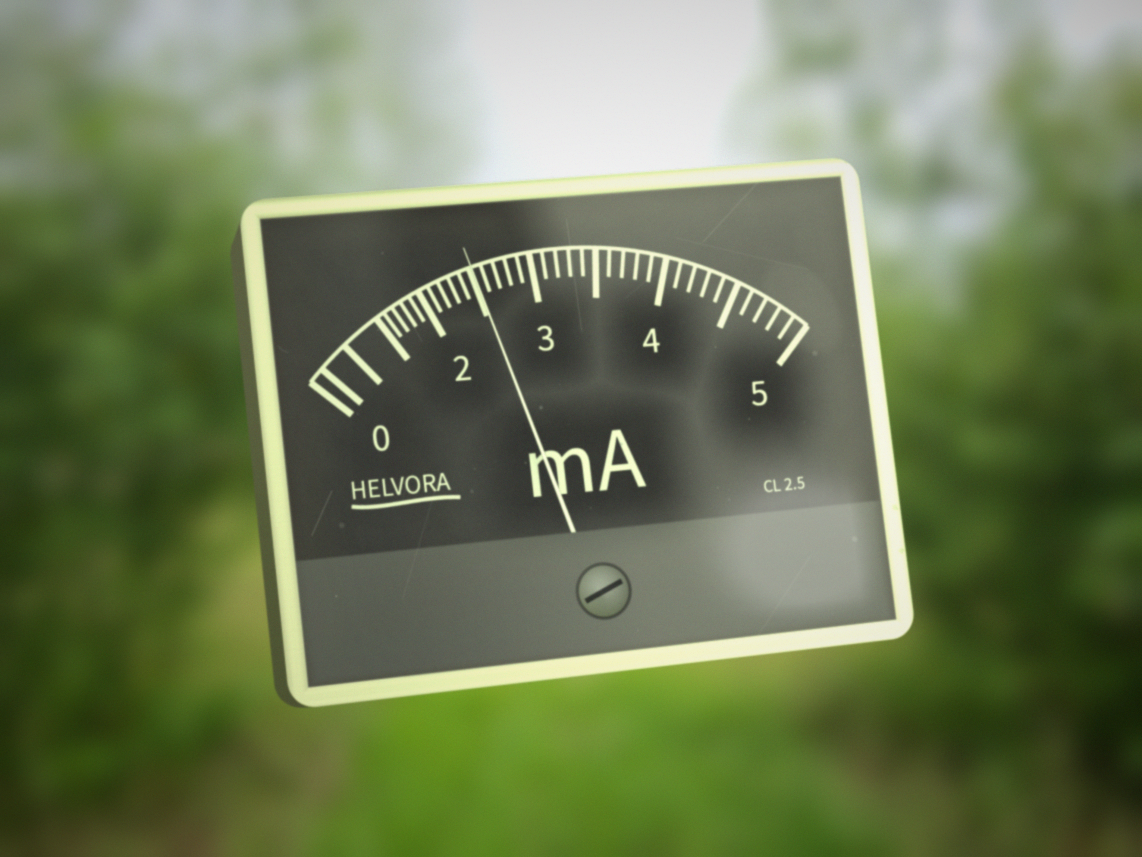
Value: 2.5 mA
